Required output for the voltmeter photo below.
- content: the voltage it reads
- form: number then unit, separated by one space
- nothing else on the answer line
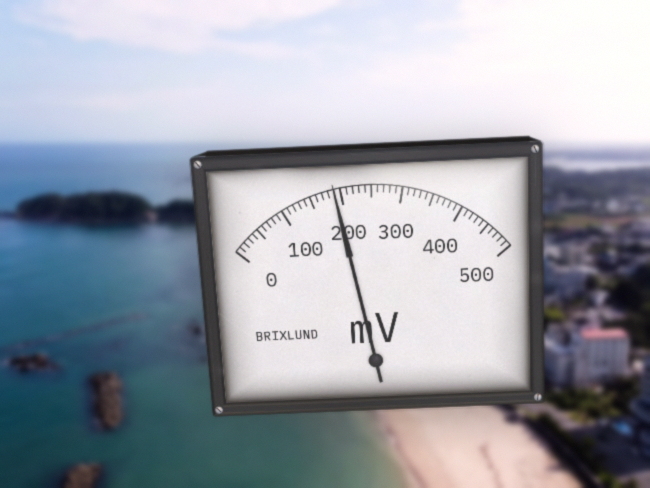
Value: 190 mV
